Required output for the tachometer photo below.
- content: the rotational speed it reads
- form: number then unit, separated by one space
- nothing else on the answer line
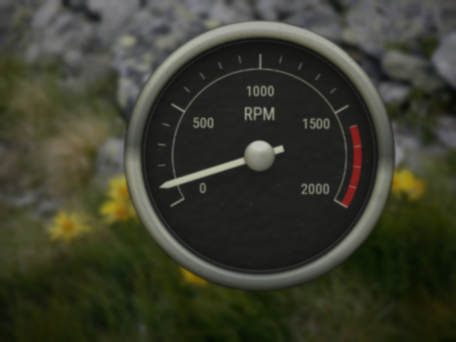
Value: 100 rpm
